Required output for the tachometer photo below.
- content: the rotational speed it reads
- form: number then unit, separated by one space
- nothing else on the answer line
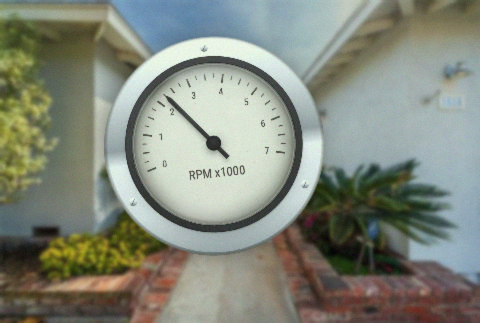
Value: 2250 rpm
